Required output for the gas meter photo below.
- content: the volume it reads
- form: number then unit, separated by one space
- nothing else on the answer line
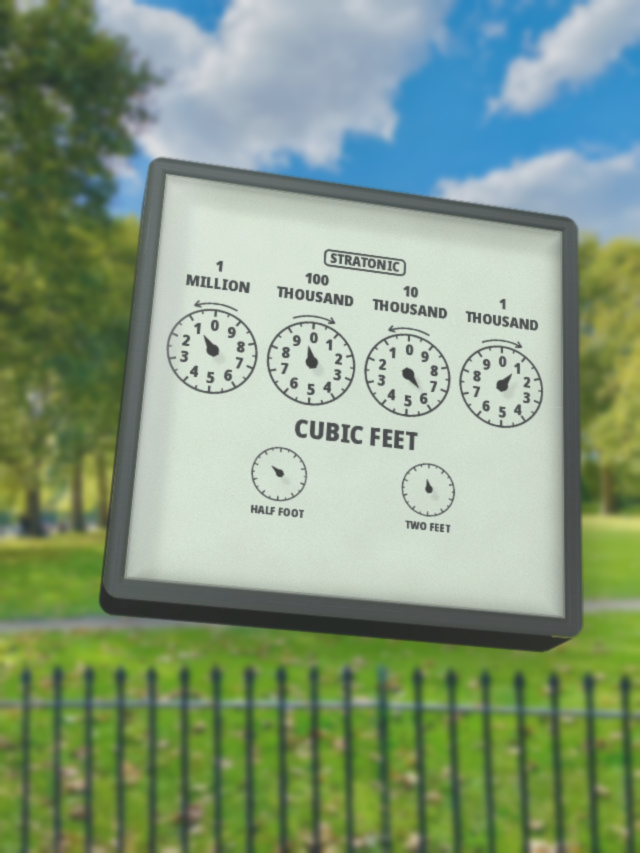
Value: 96100 ft³
